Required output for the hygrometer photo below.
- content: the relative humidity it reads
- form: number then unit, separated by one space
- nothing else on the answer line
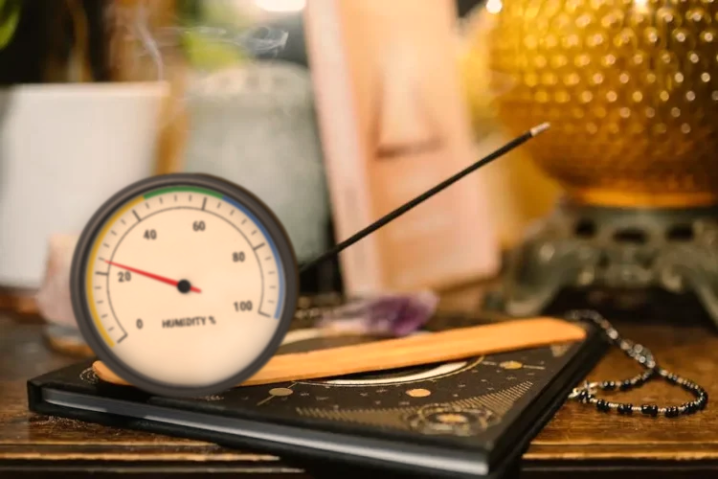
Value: 24 %
